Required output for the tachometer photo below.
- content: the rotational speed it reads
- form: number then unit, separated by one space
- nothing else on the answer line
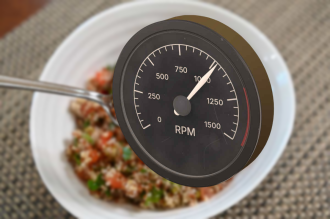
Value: 1025 rpm
